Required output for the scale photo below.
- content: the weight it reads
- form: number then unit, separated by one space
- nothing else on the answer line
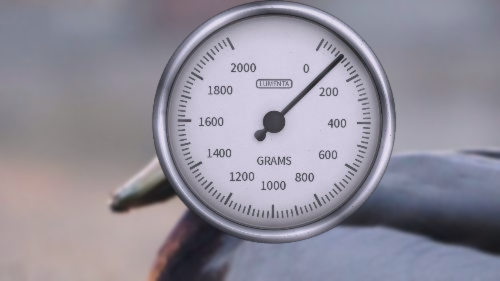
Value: 100 g
